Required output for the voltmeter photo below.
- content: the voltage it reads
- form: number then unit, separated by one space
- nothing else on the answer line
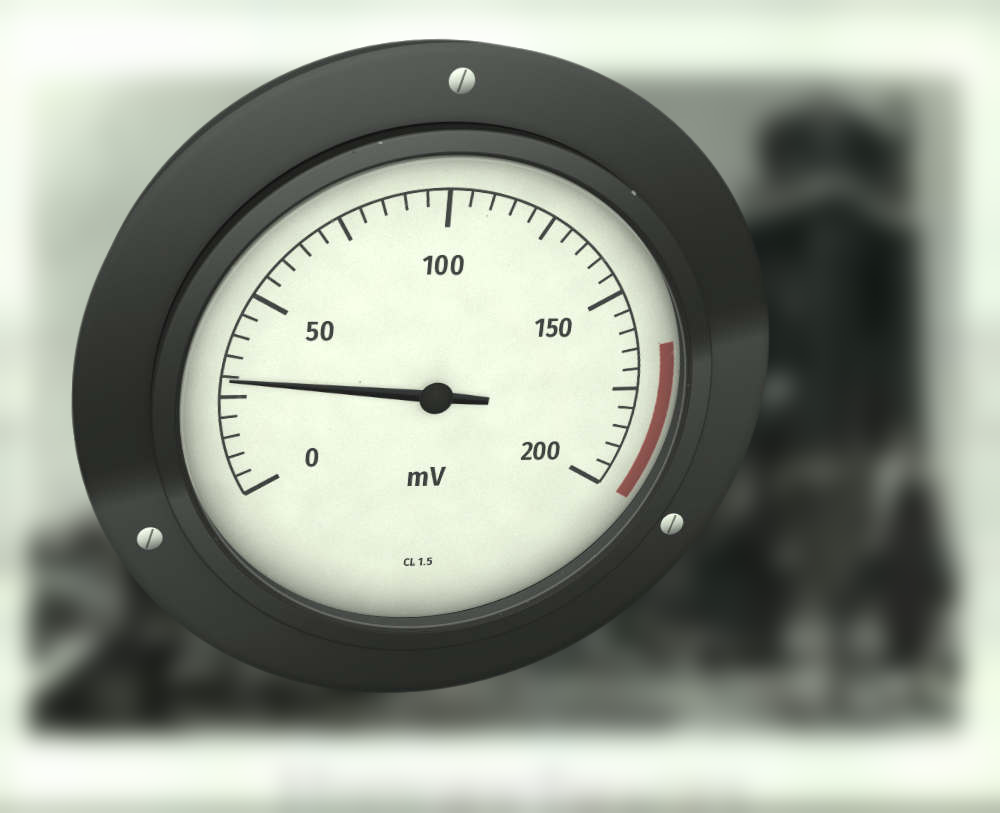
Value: 30 mV
